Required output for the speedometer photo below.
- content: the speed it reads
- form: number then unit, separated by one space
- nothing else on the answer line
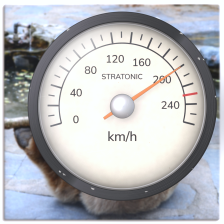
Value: 200 km/h
